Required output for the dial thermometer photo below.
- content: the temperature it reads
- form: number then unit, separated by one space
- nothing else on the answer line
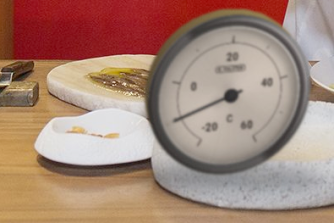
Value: -10 °C
